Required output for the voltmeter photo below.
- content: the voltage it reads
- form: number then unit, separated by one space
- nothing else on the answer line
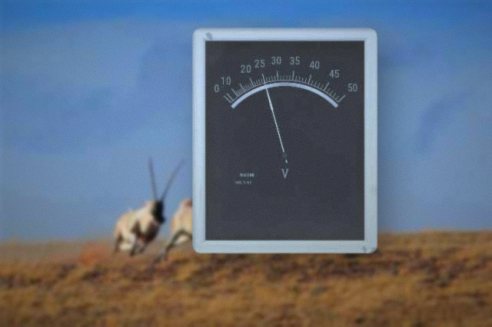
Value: 25 V
